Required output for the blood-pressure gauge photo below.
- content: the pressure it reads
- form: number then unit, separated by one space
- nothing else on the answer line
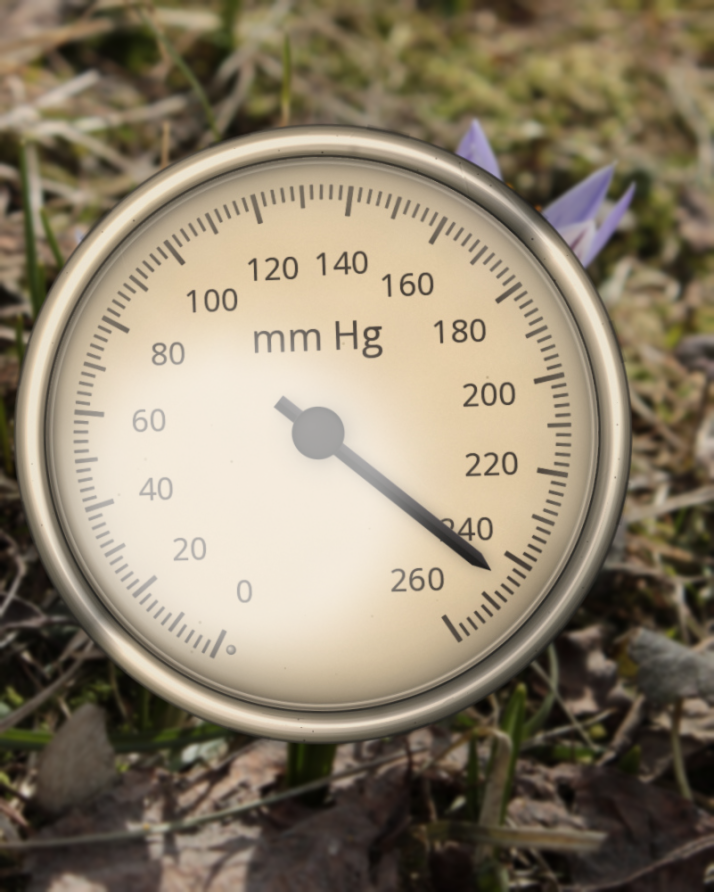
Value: 245 mmHg
